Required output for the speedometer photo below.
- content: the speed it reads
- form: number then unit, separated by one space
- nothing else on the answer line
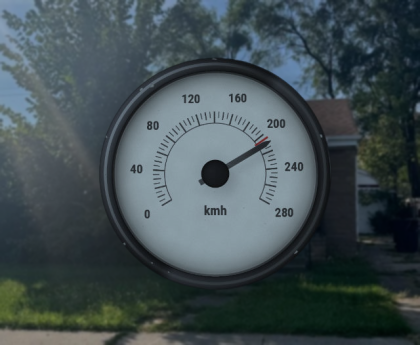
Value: 210 km/h
